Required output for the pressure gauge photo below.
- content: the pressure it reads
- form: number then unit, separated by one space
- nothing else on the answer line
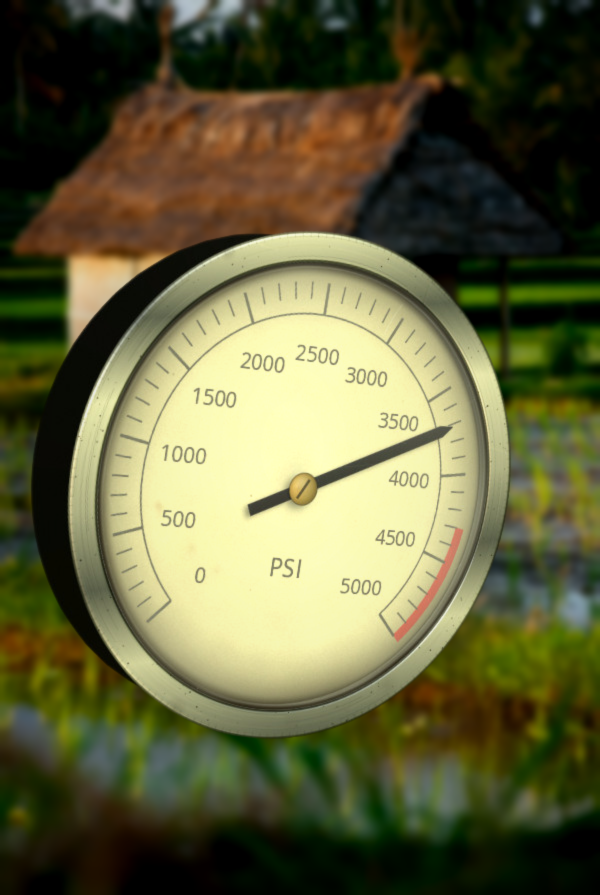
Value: 3700 psi
